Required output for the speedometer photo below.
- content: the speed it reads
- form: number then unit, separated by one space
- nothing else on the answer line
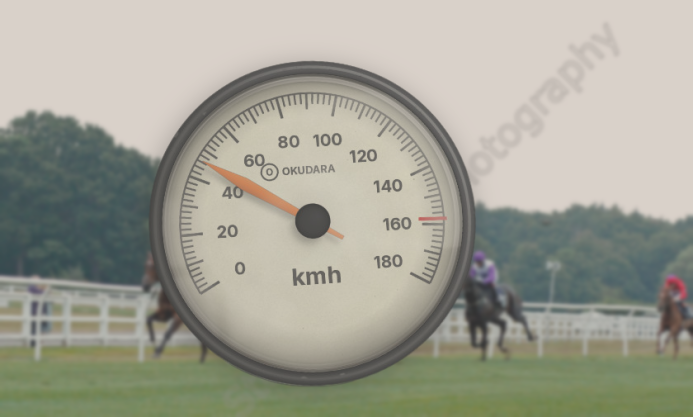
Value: 46 km/h
